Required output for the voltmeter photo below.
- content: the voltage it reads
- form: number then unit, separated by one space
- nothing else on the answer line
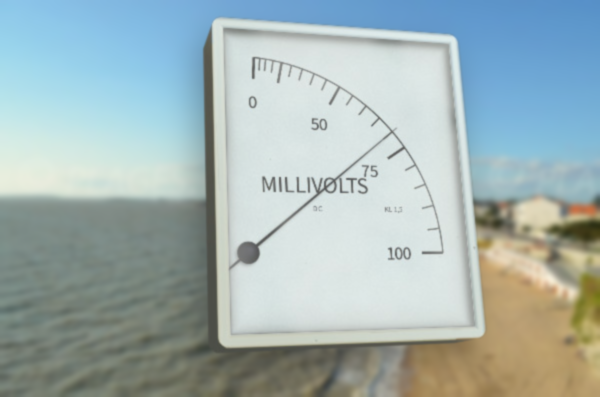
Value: 70 mV
